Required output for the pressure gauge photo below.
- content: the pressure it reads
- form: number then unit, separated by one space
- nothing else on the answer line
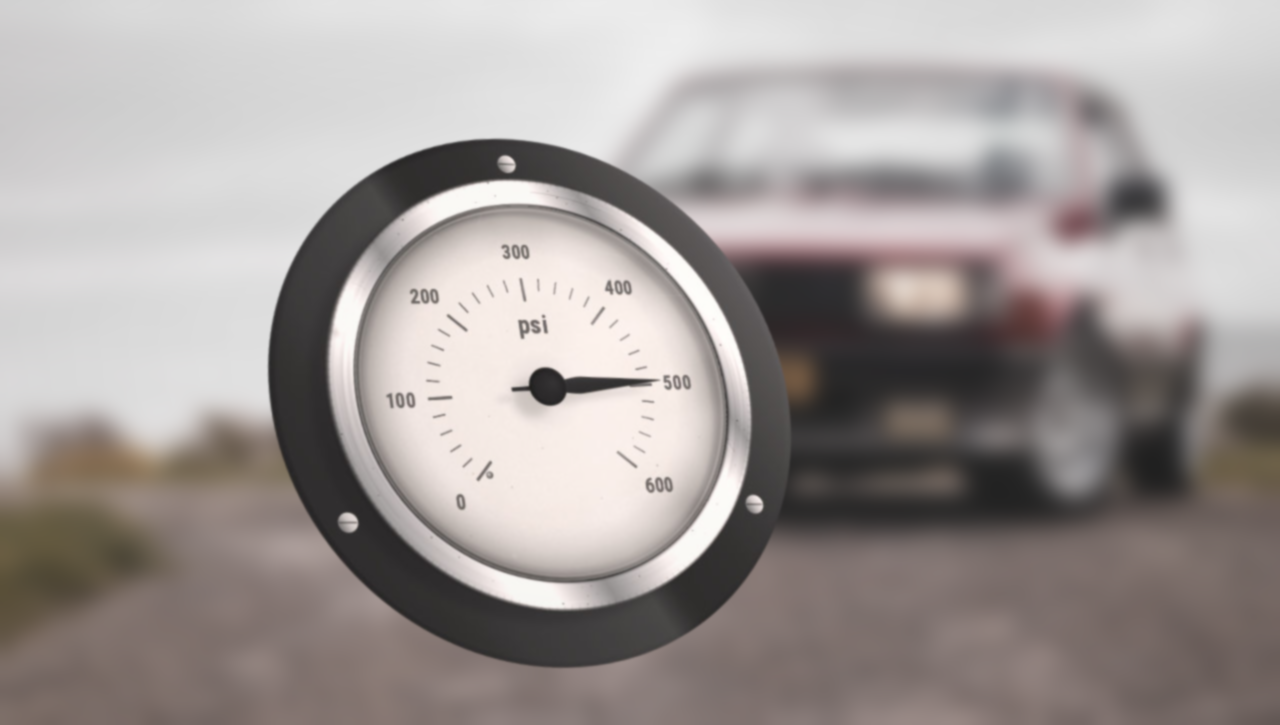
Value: 500 psi
